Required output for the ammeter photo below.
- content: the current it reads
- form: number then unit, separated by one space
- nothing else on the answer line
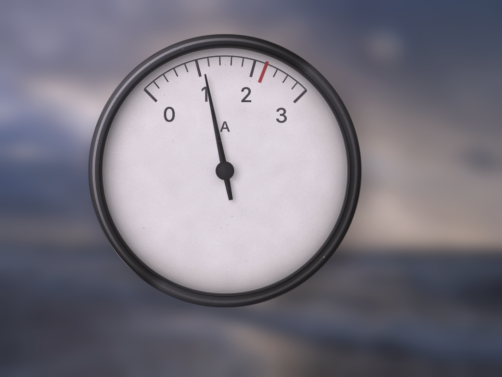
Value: 1.1 A
